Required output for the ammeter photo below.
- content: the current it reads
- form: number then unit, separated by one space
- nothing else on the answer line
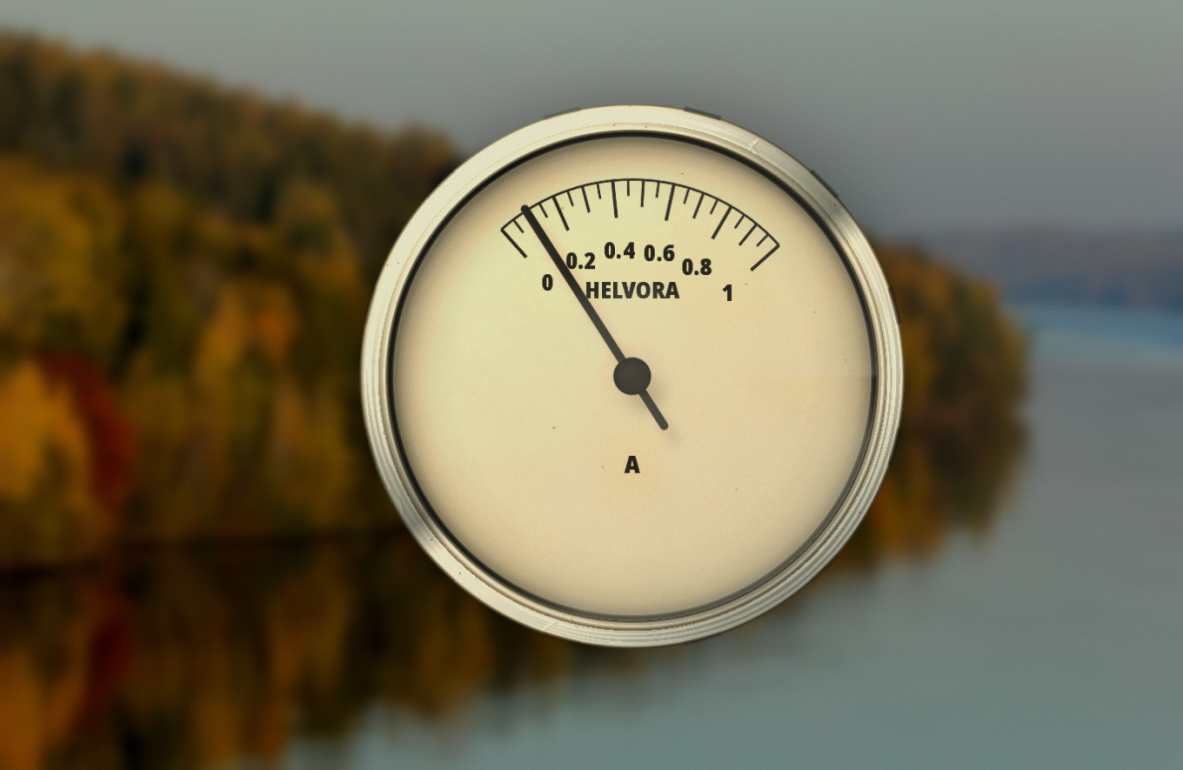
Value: 0.1 A
